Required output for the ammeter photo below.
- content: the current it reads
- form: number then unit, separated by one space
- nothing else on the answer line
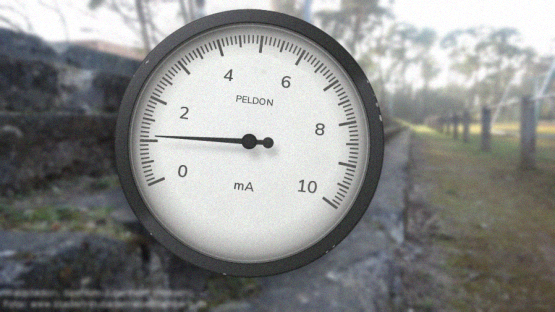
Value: 1.1 mA
